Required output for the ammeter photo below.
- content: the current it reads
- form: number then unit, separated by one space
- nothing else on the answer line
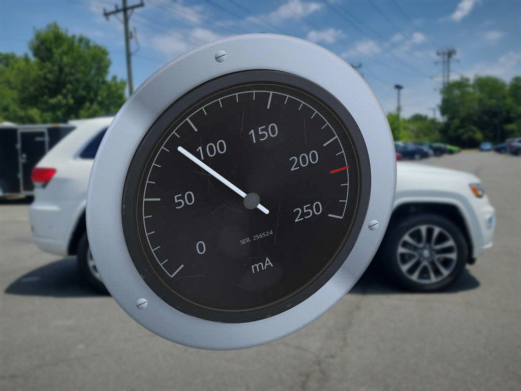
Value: 85 mA
